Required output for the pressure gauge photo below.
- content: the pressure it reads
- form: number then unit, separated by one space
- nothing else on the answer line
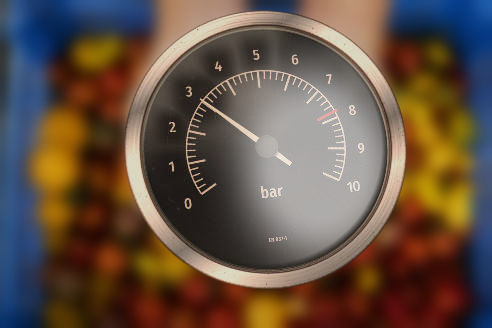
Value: 3 bar
